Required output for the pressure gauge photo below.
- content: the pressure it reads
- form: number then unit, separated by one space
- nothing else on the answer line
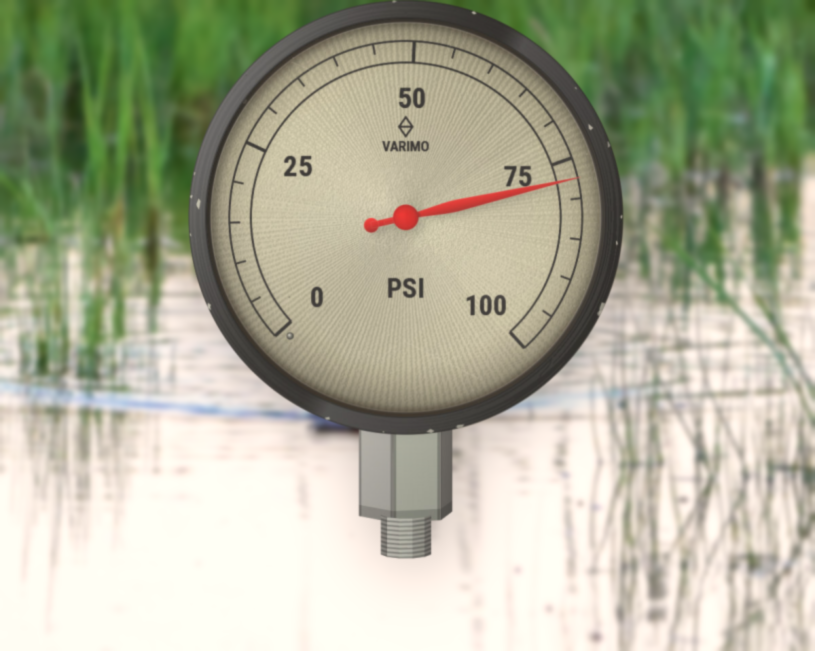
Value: 77.5 psi
